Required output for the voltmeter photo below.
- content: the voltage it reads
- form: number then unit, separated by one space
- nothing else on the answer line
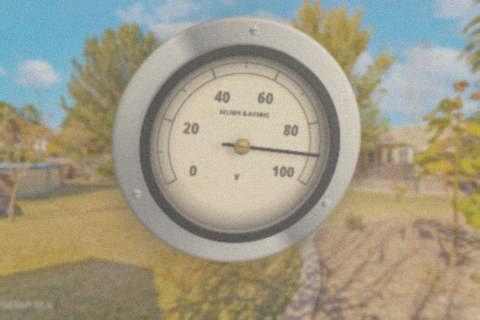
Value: 90 V
